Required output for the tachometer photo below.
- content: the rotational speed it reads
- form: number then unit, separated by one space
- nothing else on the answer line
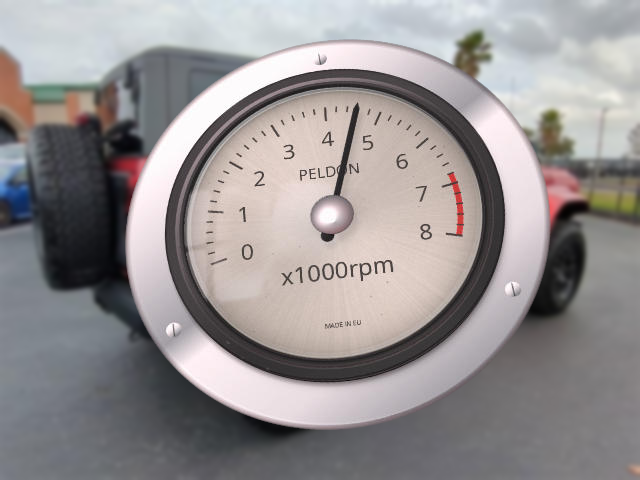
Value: 4600 rpm
